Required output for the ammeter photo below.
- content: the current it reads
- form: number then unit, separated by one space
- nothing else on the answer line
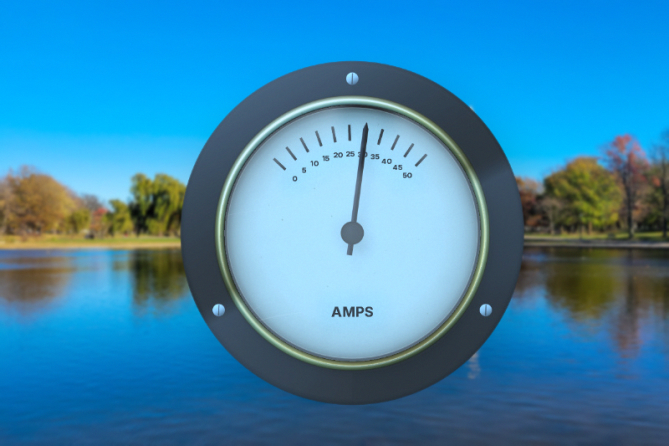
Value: 30 A
